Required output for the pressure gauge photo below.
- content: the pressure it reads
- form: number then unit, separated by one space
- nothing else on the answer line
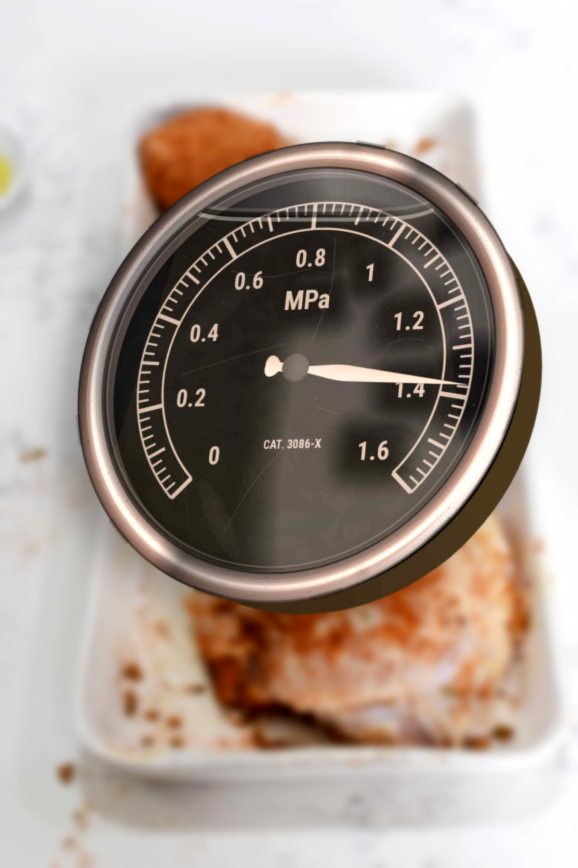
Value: 1.38 MPa
